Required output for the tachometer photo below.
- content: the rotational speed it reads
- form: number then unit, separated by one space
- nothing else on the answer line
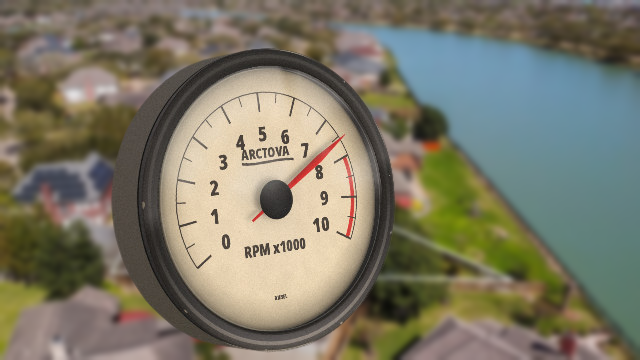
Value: 7500 rpm
